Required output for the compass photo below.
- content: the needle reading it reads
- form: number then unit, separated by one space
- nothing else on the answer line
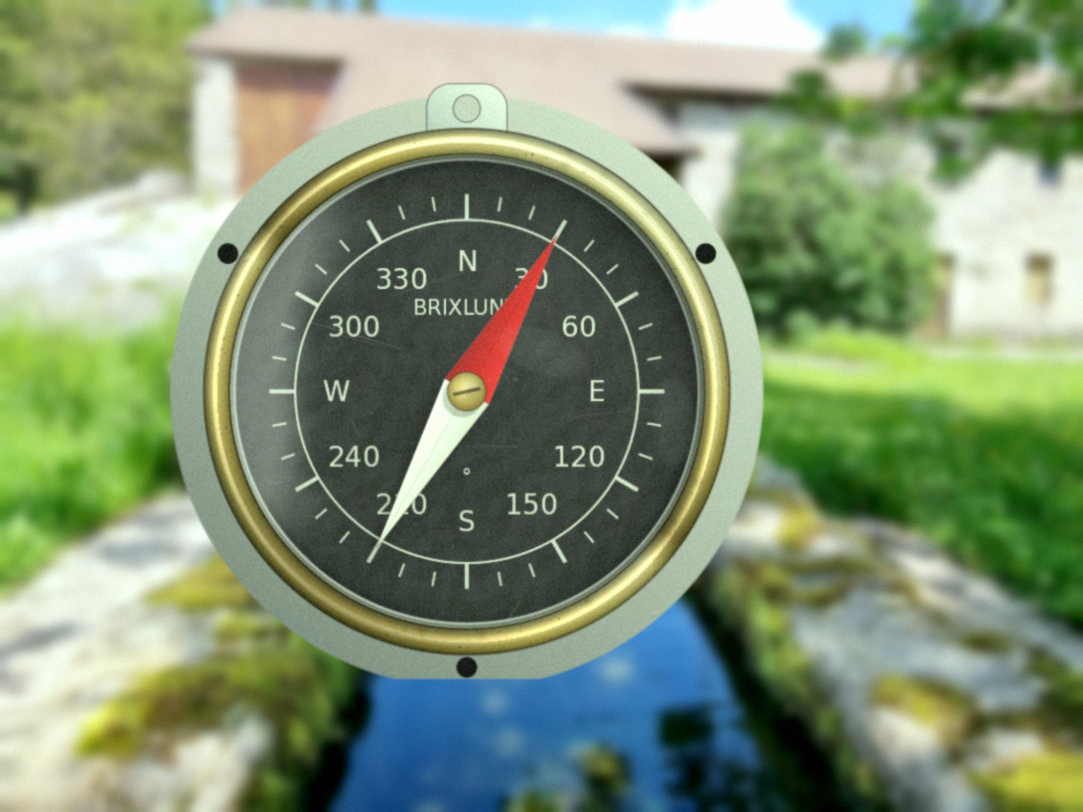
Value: 30 °
